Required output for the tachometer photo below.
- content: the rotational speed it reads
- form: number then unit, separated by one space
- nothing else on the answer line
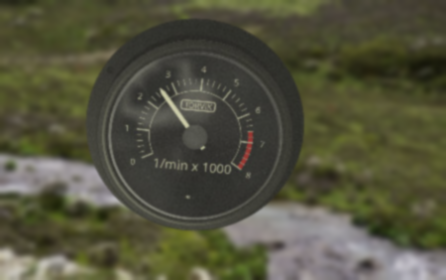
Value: 2600 rpm
